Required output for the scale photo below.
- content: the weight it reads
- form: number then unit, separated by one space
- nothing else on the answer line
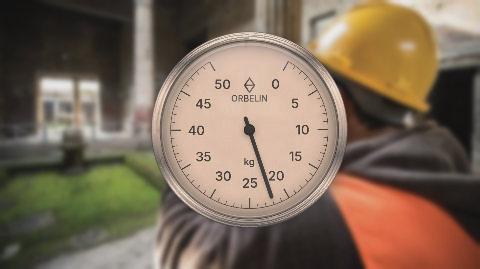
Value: 22 kg
